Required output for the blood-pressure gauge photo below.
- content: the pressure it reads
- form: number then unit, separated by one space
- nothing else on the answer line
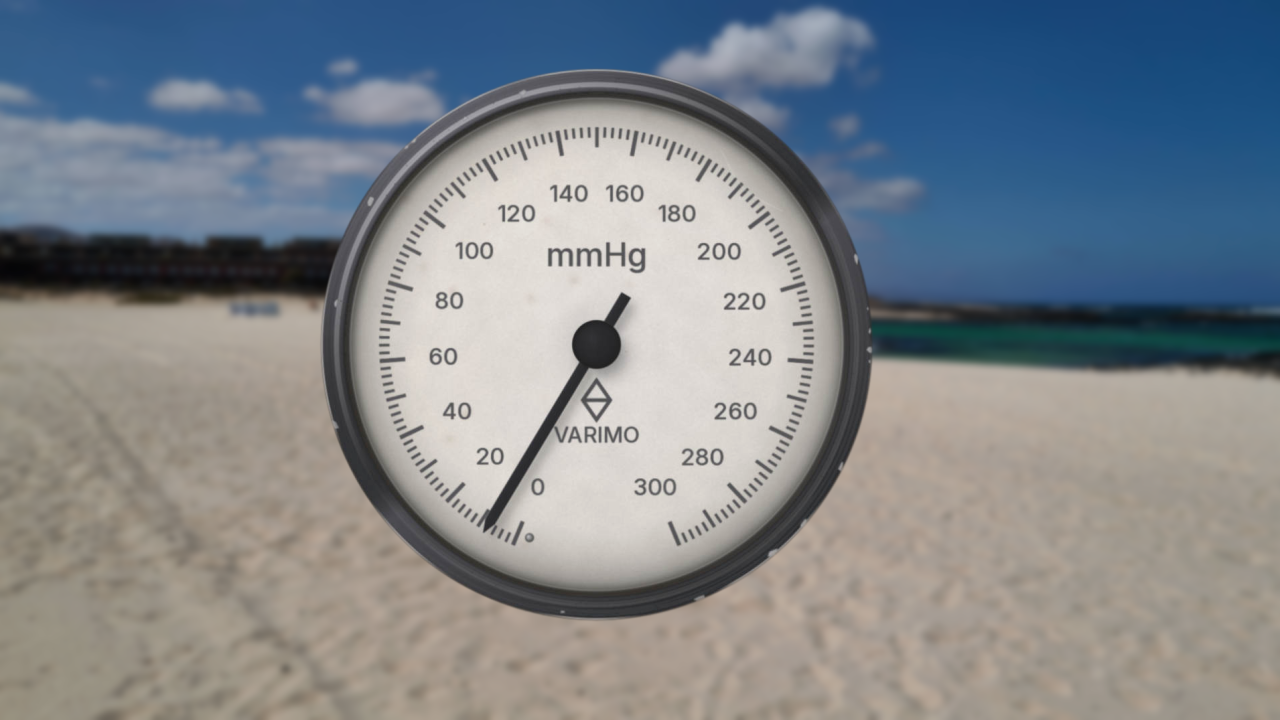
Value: 8 mmHg
